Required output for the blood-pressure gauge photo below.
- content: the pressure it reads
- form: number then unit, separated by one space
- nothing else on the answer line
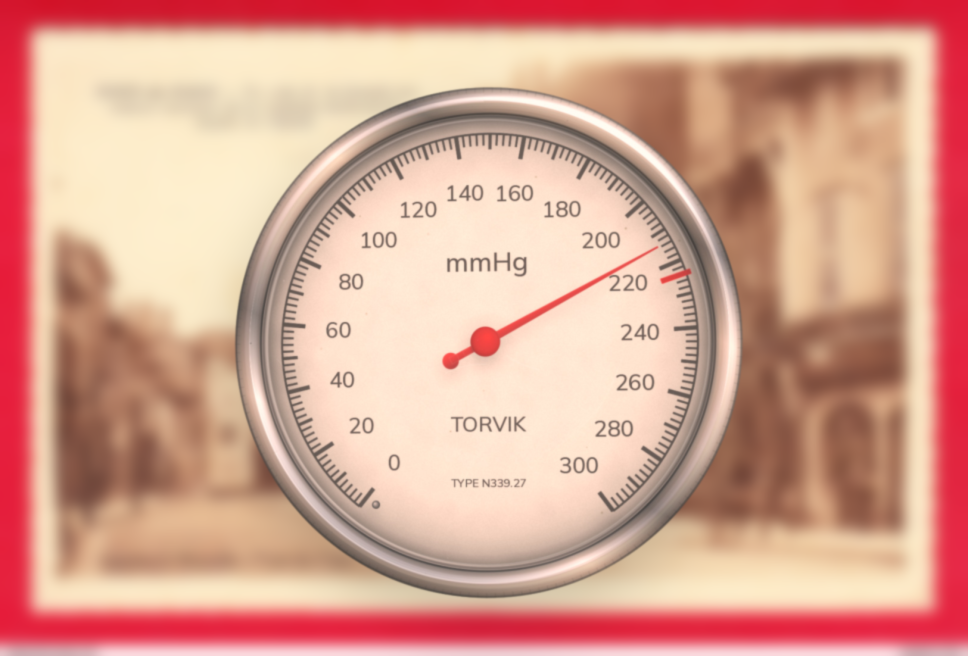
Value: 214 mmHg
